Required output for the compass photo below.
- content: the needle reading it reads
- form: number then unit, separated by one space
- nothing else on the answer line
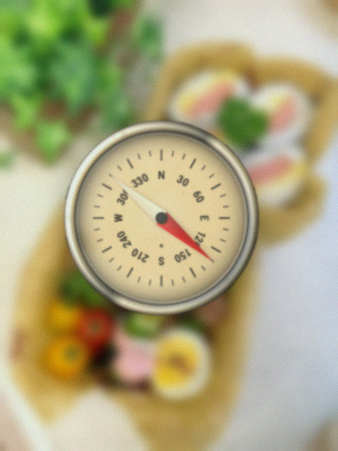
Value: 130 °
